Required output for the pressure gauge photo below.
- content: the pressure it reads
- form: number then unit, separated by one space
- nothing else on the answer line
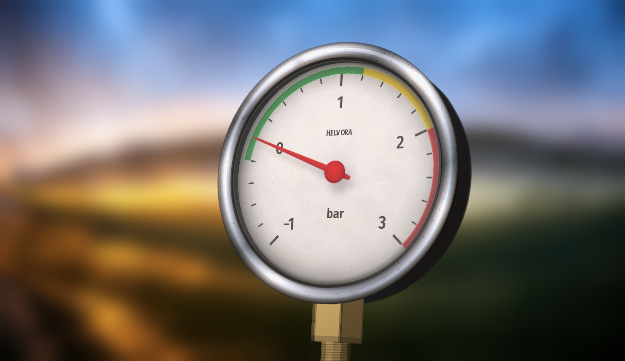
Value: 0 bar
